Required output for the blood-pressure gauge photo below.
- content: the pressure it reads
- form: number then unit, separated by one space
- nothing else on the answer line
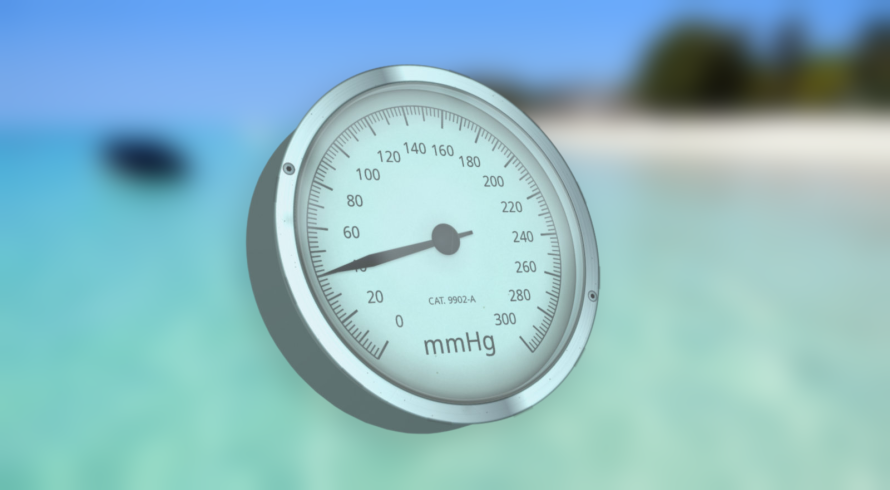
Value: 40 mmHg
